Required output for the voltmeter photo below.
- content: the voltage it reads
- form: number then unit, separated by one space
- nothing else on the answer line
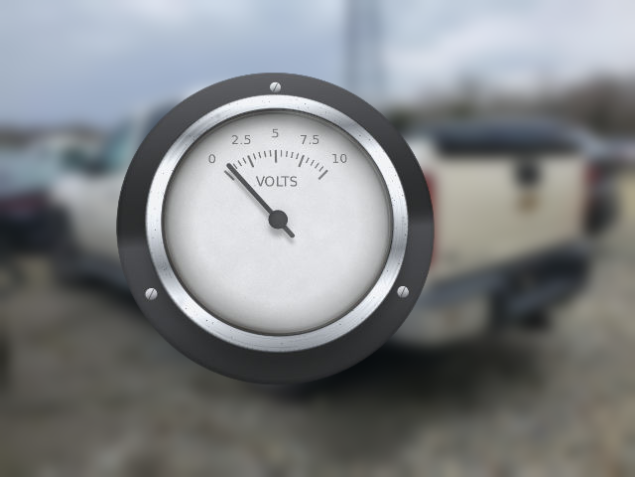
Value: 0.5 V
